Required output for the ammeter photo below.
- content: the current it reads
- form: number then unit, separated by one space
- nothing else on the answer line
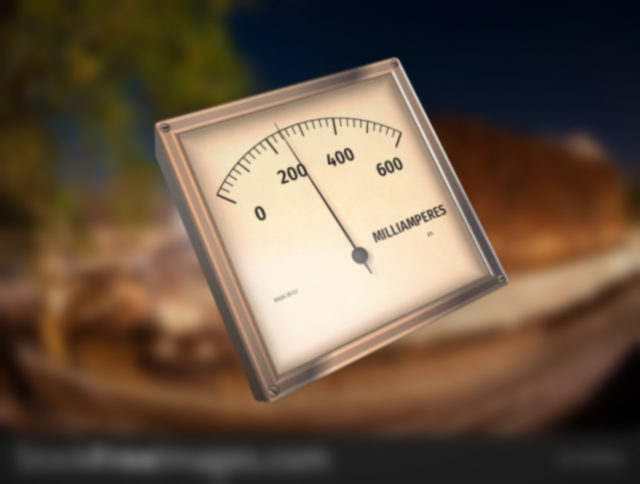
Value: 240 mA
